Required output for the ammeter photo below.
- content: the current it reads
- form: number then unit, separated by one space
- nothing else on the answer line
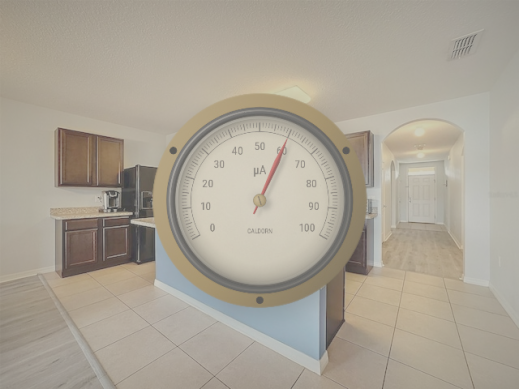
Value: 60 µA
